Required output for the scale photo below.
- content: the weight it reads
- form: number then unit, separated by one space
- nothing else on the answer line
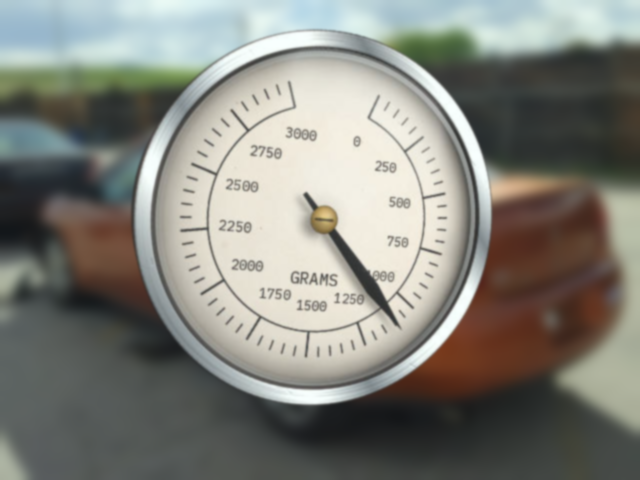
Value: 1100 g
